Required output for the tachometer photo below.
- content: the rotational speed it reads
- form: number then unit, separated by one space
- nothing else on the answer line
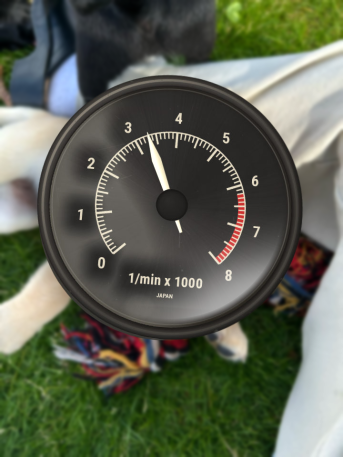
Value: 3300 rpm
